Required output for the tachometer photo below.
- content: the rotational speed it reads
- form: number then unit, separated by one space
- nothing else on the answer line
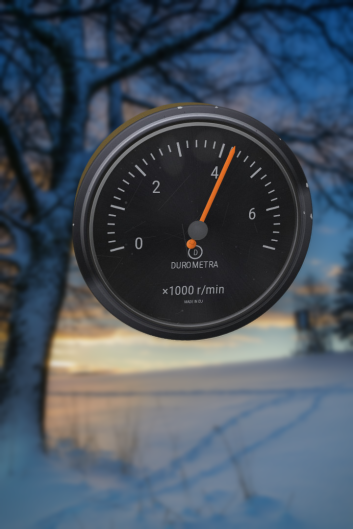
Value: 4200 rpm
